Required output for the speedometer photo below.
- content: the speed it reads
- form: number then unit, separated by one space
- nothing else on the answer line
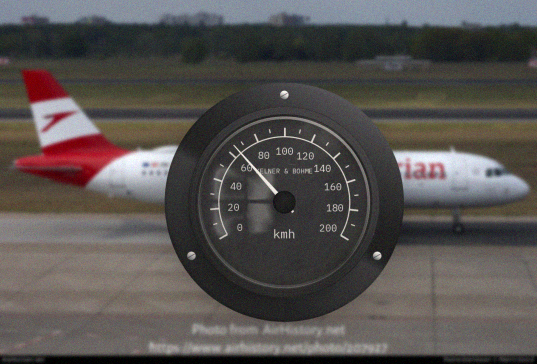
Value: 65 km/h
